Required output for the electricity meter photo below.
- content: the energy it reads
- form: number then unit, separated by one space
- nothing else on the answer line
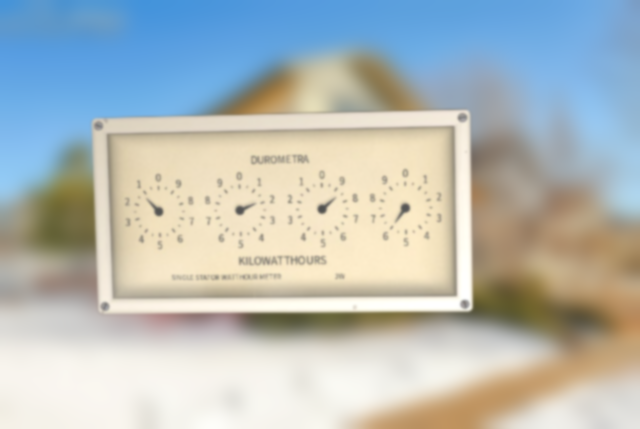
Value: 1186 kWh
